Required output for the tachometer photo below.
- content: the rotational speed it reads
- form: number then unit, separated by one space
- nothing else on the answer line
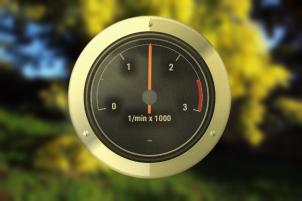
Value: 1500 rpm
